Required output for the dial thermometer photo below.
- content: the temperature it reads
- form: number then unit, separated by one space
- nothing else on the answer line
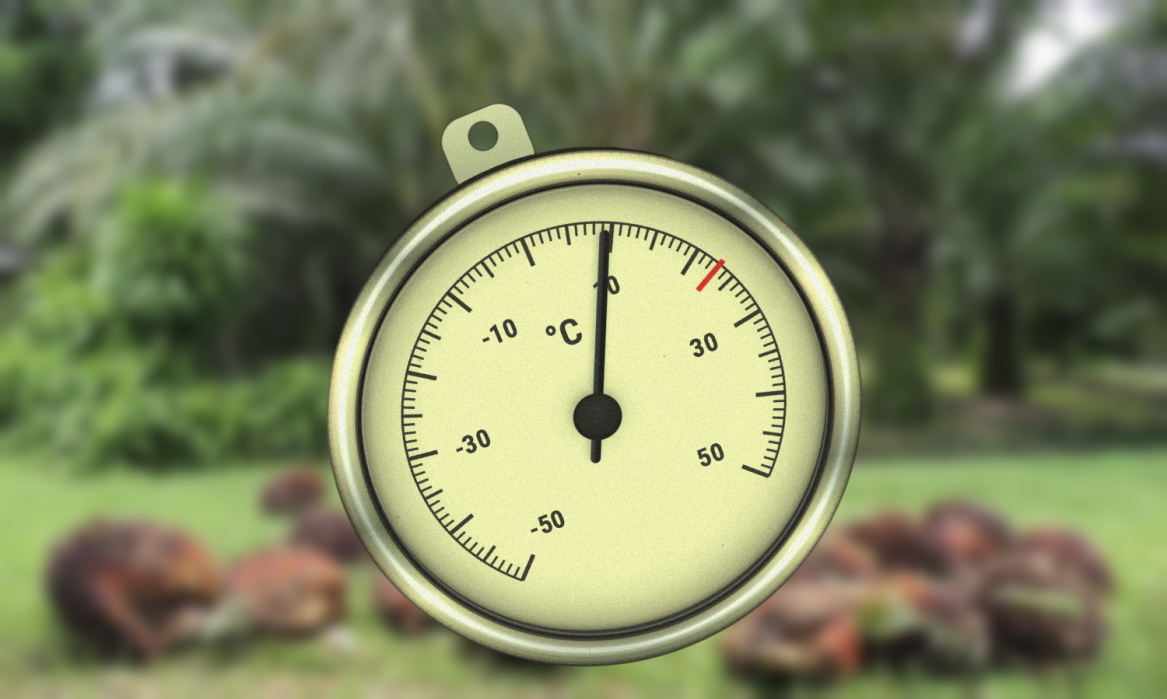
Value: 9 °C
